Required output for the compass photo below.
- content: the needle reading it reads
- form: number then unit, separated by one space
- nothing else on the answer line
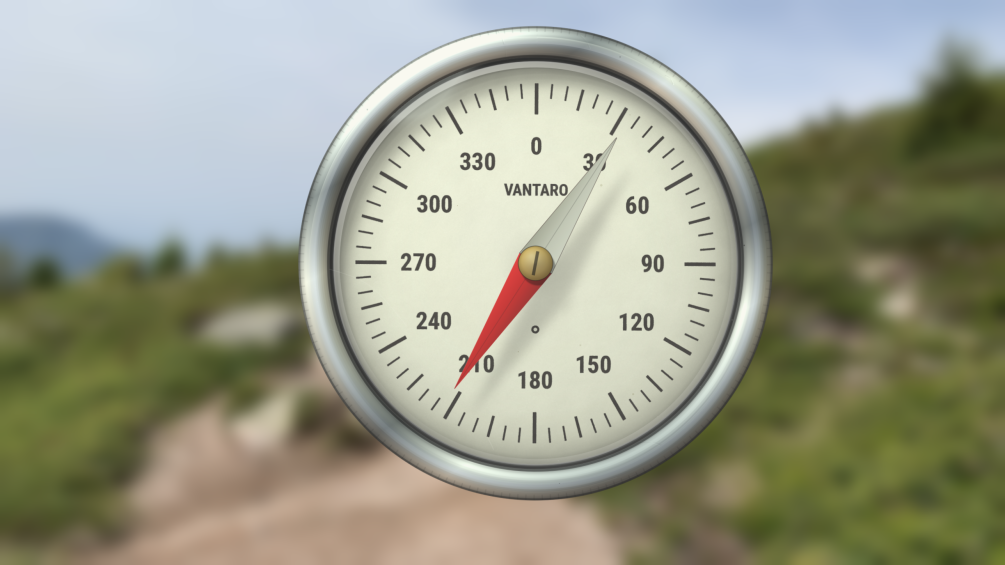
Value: 212.5 °
